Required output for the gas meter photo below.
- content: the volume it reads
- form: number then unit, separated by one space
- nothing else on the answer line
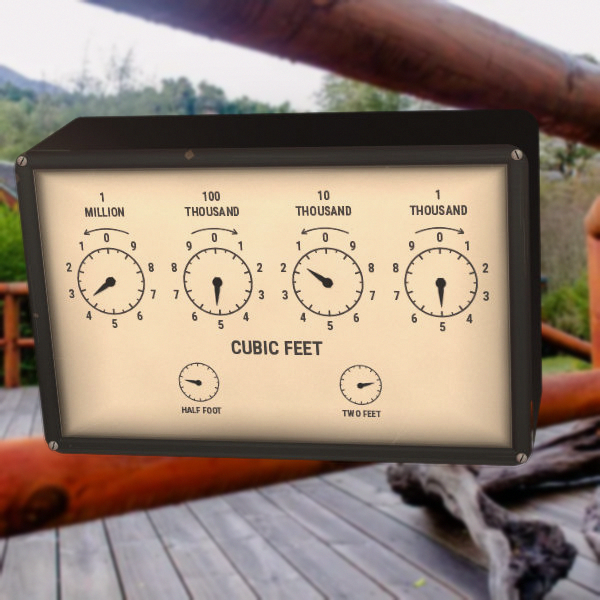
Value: 351500 ft³
